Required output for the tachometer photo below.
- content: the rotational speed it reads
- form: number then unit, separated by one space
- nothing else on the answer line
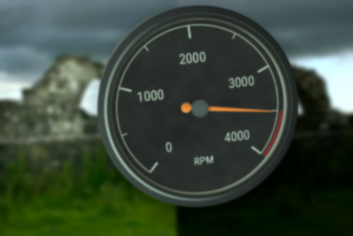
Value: 3500 rpm
